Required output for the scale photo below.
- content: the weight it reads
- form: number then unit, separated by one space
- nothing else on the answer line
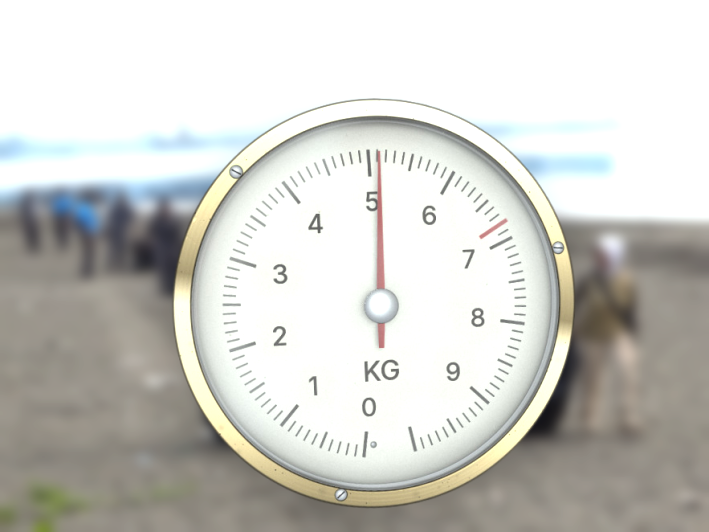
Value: 5.1 kg
